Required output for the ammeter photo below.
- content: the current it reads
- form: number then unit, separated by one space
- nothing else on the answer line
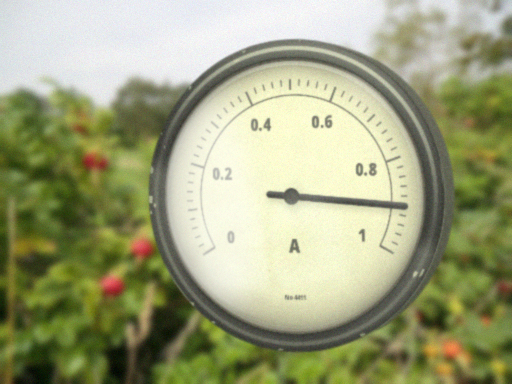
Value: 0.9 A
